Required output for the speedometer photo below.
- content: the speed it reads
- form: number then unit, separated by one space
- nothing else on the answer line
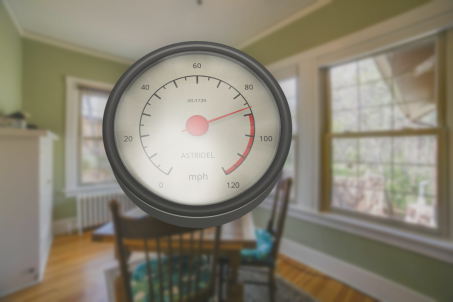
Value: 87.5 mph
